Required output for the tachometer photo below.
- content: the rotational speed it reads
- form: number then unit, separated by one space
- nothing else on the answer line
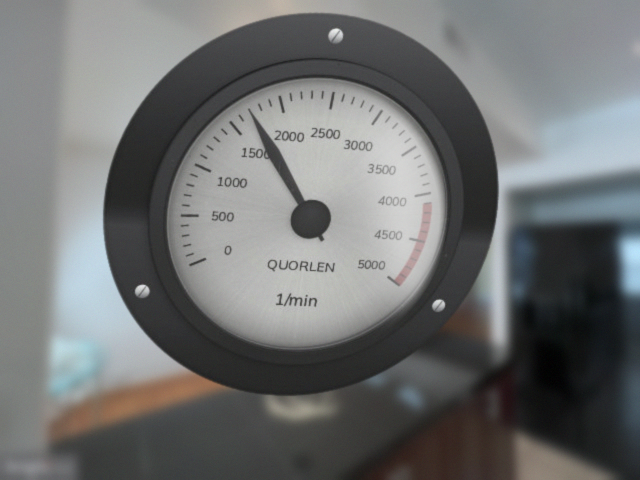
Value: 1700 rpm
